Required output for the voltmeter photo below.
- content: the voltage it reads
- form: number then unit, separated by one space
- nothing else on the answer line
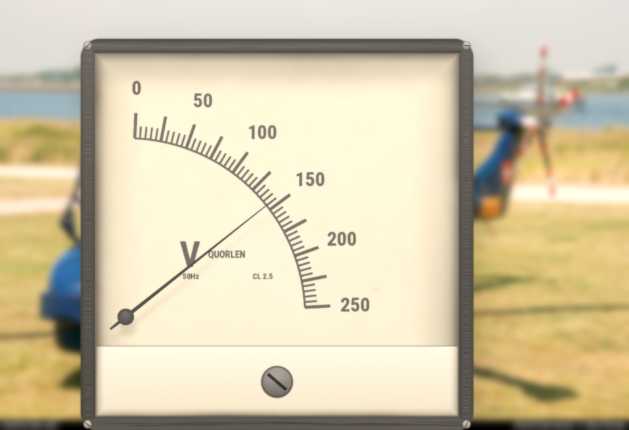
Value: 145 V
